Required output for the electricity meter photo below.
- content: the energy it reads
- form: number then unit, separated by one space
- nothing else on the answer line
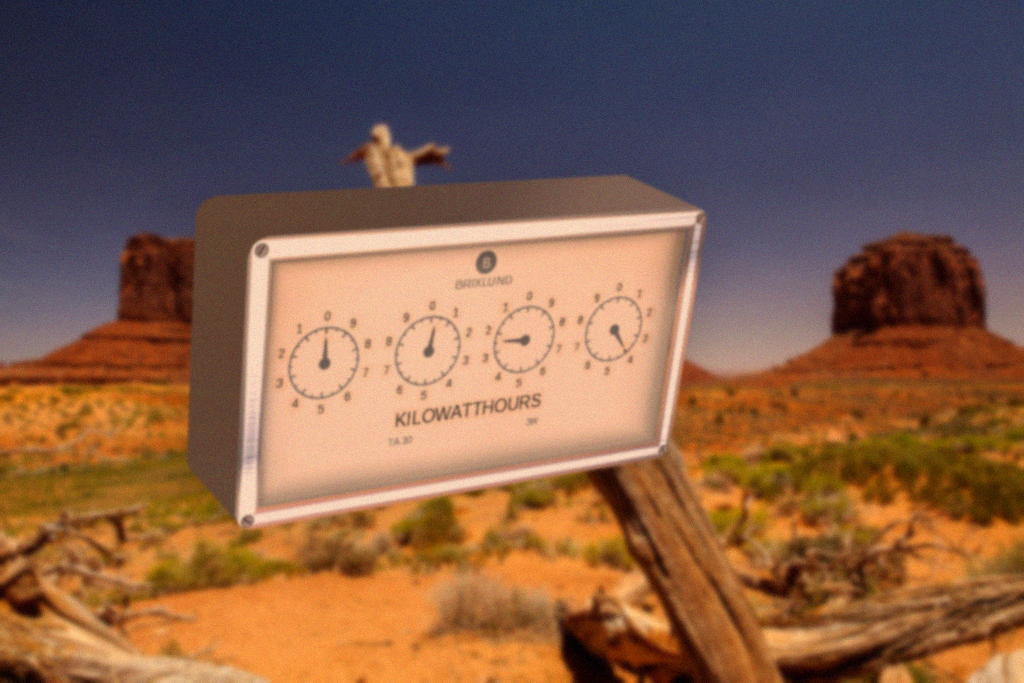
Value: 24 kWh
